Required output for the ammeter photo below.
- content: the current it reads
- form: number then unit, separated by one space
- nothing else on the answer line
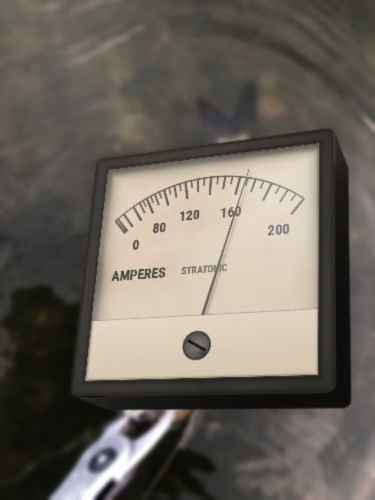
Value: 165 A
